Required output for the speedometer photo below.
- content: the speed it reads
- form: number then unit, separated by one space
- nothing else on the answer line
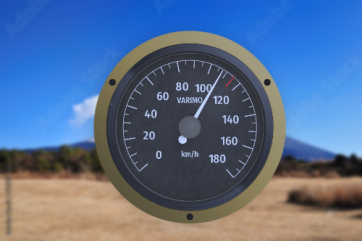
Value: 107.5 km/h
